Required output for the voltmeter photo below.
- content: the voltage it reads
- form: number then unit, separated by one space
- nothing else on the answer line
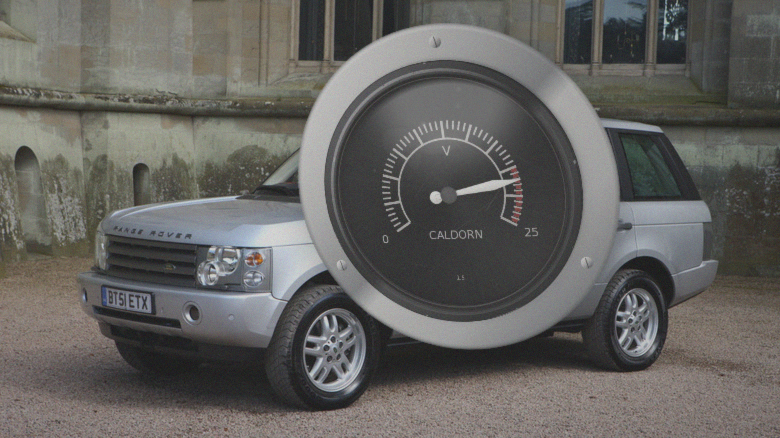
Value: 21 V
